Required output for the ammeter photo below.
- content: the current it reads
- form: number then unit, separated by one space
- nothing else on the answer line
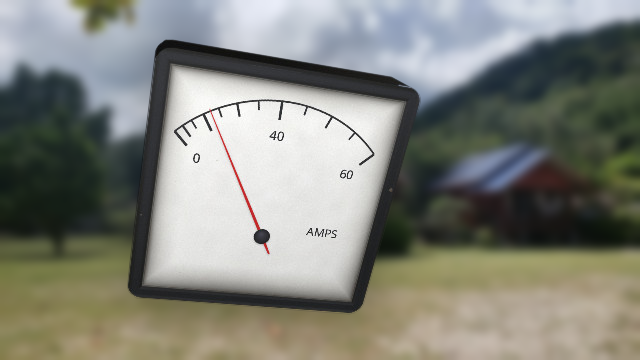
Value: 22.5 A
